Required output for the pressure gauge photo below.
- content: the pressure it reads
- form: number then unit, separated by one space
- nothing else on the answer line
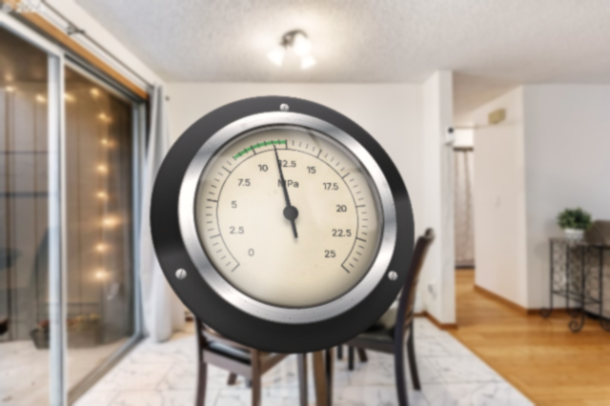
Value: 11.5 MPa
